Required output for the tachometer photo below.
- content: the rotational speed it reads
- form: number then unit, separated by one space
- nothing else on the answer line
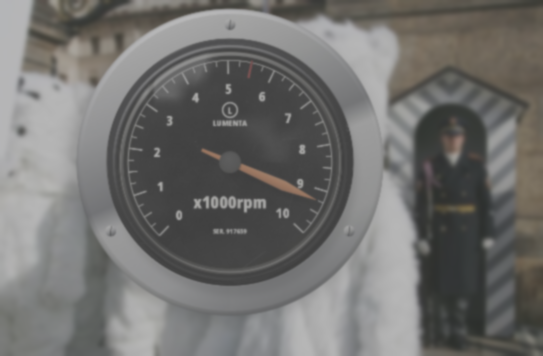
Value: 9250 rpm
